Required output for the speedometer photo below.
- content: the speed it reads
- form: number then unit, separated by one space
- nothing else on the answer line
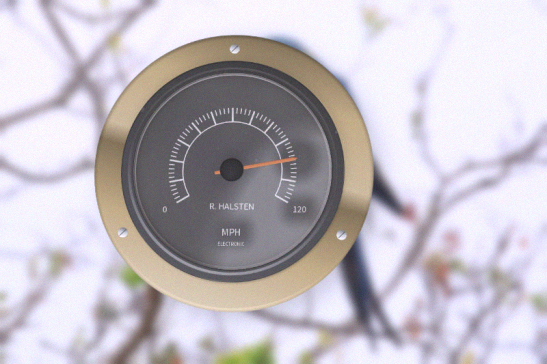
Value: 100 mph
